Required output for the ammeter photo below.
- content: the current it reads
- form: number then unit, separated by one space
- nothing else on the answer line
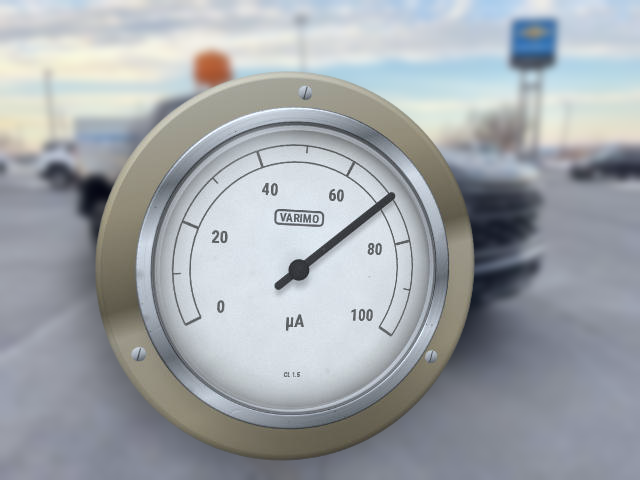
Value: 70 µA
